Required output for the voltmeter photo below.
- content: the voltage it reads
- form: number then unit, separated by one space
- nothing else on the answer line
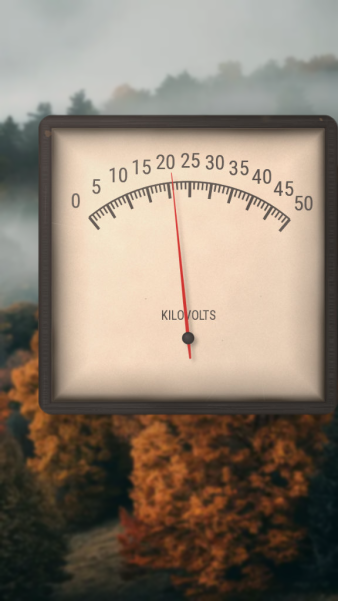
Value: 21 kV
